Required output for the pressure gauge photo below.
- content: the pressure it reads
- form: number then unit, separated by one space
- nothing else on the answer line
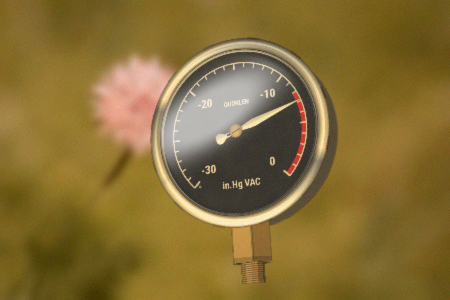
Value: -7 inHg
